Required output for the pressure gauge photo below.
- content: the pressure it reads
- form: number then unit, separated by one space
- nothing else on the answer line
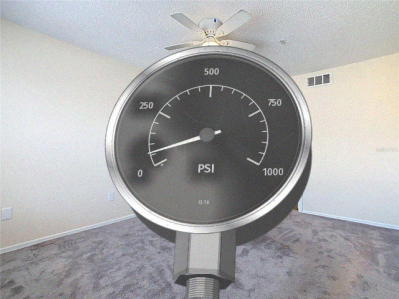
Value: 50 psi
